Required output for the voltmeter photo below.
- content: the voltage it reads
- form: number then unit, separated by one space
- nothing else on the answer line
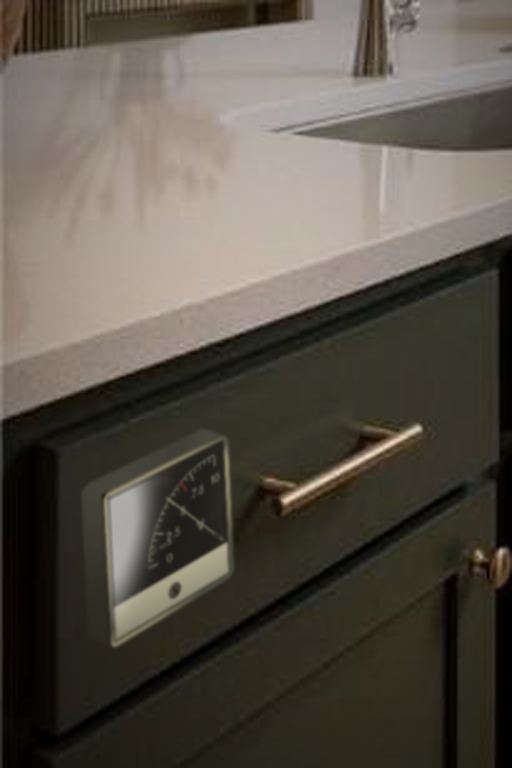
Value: 5 V
